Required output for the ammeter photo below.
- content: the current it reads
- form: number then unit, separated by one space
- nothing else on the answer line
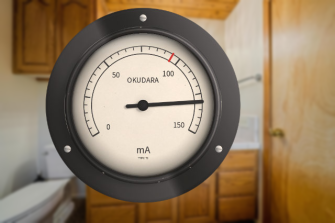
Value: 130 mA
